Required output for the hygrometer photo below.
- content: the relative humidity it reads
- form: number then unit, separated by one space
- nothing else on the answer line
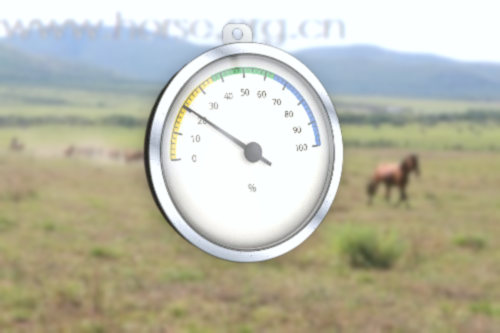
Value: 20 %
